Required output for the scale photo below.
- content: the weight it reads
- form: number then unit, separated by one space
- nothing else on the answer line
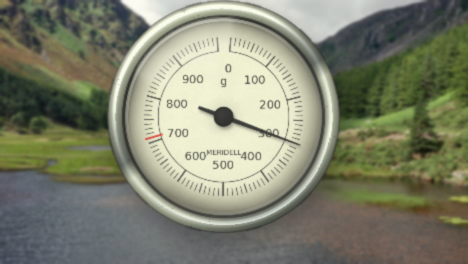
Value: 300 g
